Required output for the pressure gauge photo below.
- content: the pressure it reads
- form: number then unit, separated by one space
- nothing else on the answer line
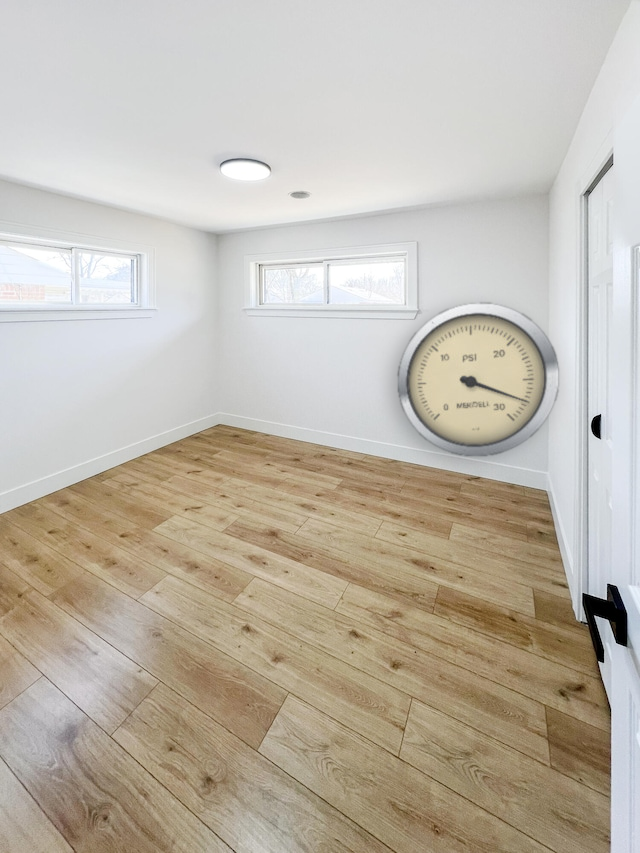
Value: 27.5 psi
